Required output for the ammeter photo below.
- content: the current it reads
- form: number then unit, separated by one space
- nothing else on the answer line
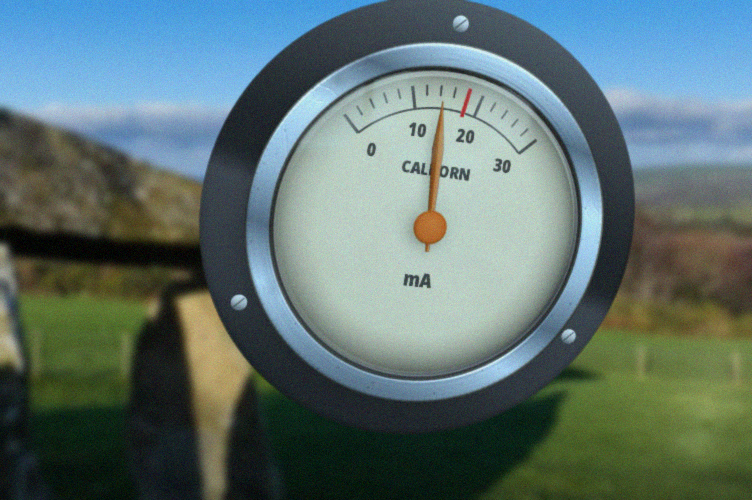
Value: 14 mA
